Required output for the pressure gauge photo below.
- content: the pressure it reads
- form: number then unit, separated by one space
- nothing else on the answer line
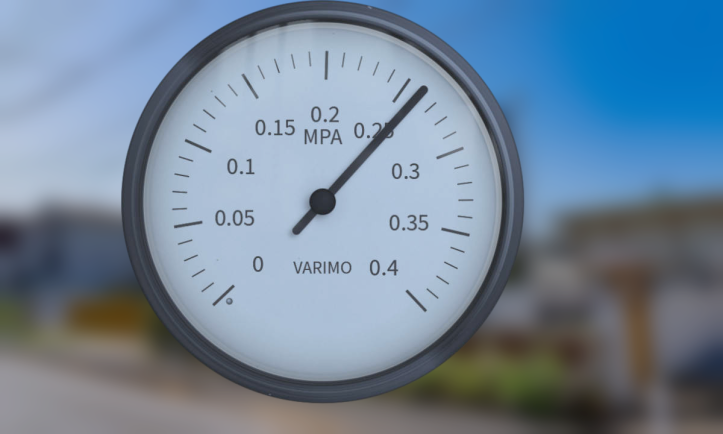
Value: 0.26 MPa
